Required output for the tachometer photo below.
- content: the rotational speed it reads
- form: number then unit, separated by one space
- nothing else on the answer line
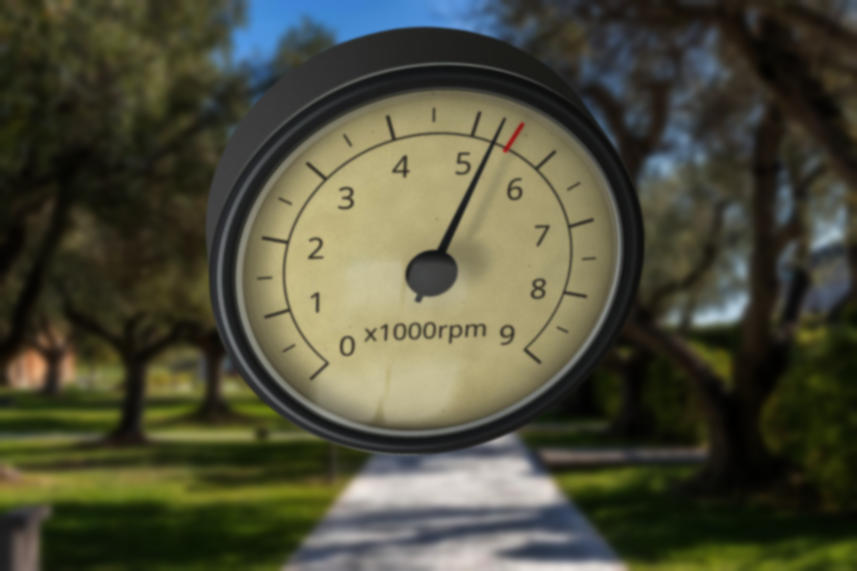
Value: 5250 rpm
